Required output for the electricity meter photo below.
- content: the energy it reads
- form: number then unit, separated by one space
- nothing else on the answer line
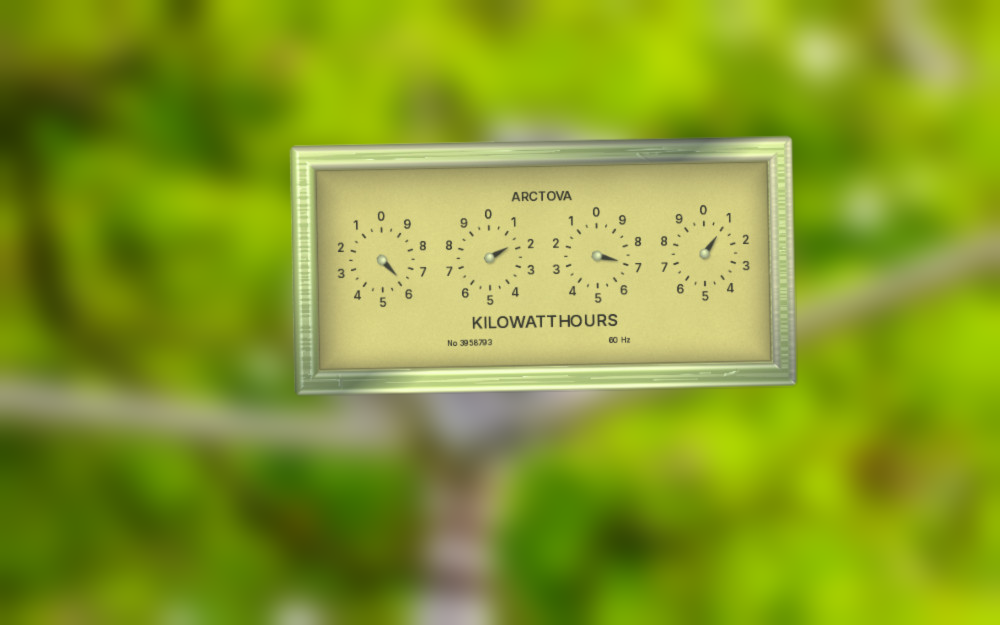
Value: 6171 kWh
